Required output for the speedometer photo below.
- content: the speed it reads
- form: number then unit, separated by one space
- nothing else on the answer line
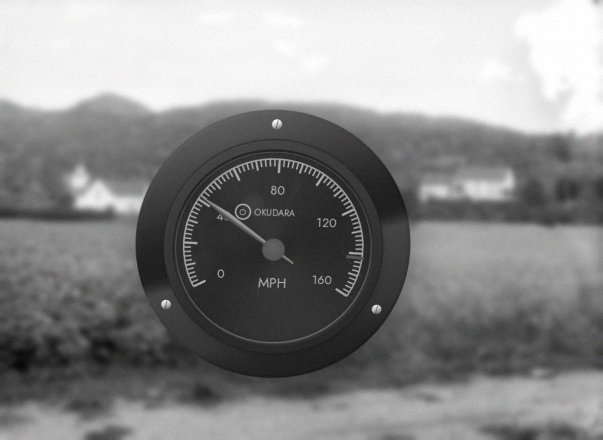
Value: 42 mph
